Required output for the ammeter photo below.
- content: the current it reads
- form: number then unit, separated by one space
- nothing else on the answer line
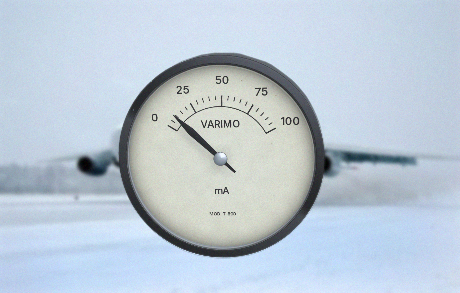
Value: 10 mA
